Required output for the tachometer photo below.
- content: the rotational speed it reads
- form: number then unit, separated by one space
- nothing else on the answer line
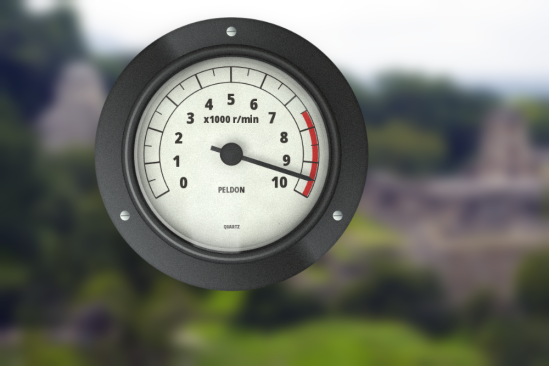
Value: 9500 rpm
